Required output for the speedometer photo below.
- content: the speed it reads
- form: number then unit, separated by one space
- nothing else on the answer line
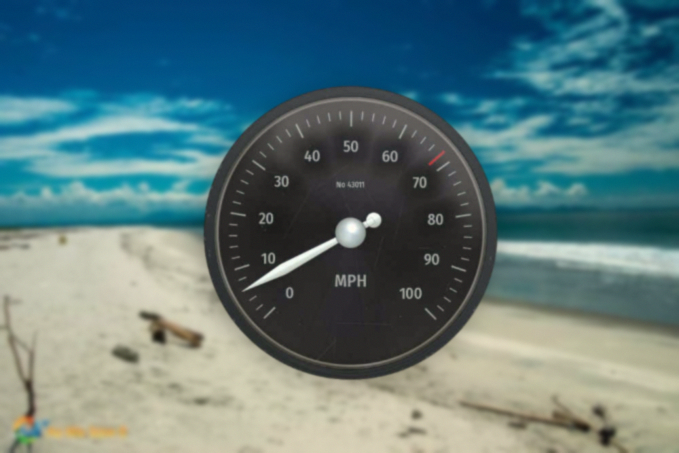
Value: 6 mph
